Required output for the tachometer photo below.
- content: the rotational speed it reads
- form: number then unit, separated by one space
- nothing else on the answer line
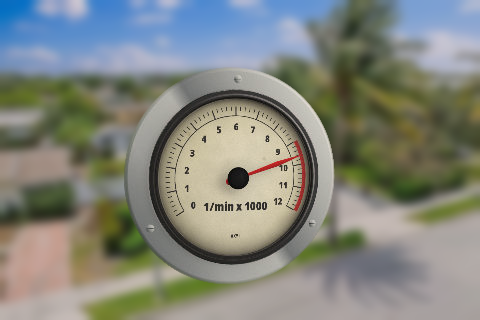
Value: 9600 rpm
